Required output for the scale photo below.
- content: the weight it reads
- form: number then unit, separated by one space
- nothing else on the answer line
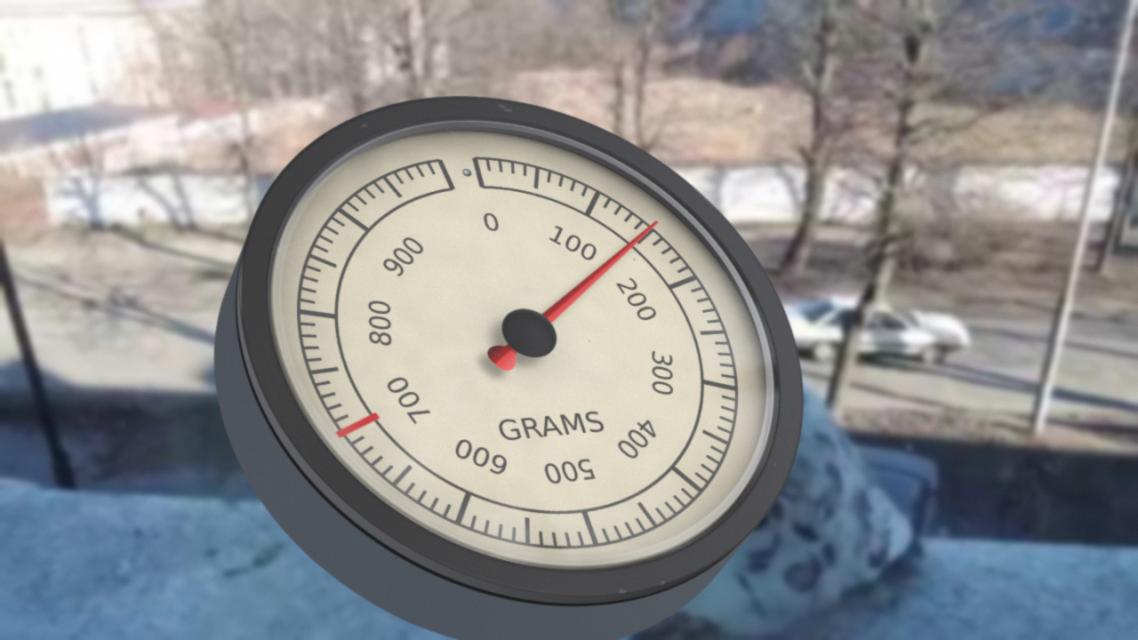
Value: 150 g
